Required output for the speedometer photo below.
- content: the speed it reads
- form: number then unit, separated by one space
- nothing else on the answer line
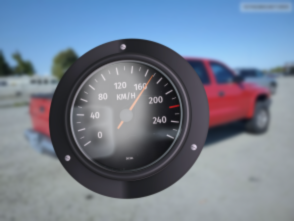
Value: 170 km/h
